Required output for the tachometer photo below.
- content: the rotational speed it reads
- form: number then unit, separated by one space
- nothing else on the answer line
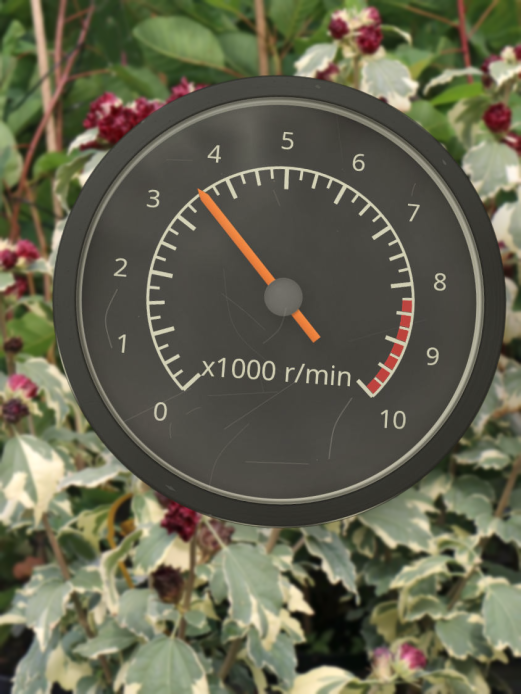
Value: 3500 rpm
